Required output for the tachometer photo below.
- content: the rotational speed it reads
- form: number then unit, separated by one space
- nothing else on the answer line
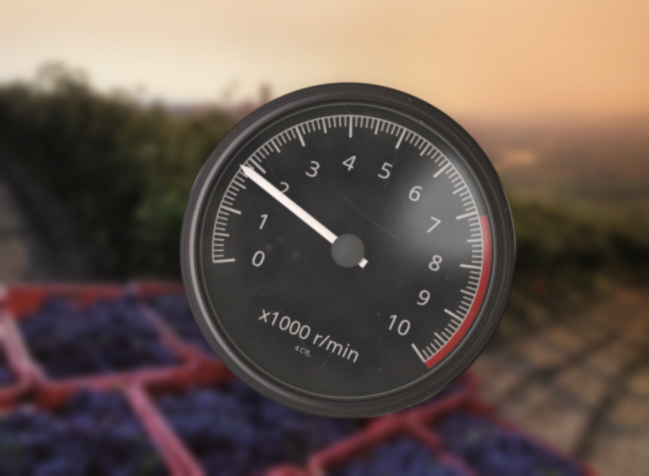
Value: 1800 rpm
